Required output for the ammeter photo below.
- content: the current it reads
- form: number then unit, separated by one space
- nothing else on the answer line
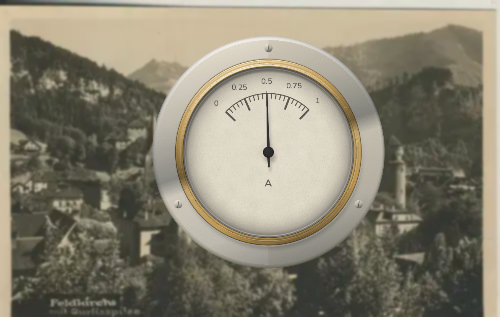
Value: 0.5 A
